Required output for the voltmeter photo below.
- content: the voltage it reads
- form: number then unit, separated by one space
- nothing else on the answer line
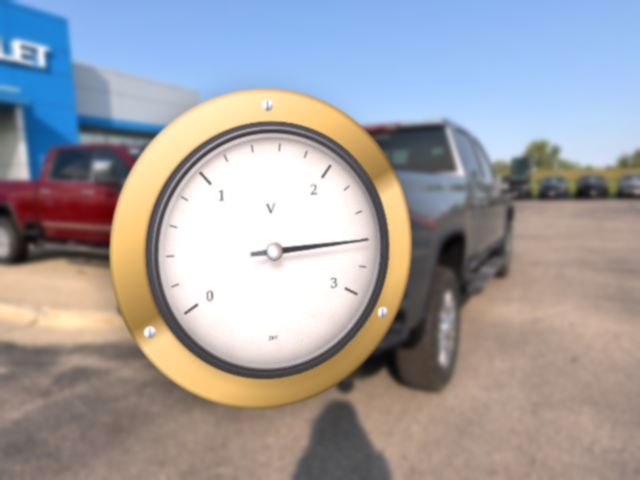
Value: 2.6 V
